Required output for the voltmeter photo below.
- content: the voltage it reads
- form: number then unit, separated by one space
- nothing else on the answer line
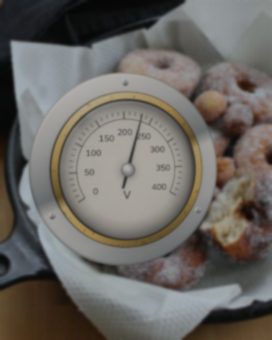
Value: 230 V
